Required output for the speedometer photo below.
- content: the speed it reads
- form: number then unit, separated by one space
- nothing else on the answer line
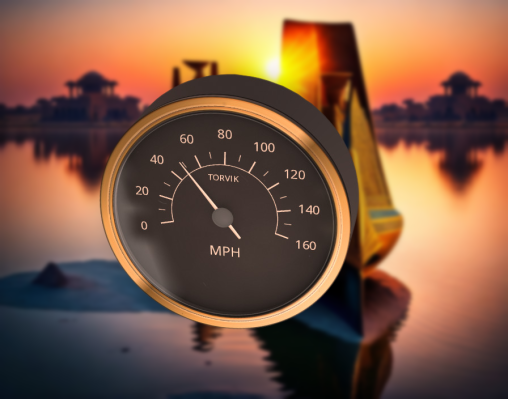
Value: 50 mph
